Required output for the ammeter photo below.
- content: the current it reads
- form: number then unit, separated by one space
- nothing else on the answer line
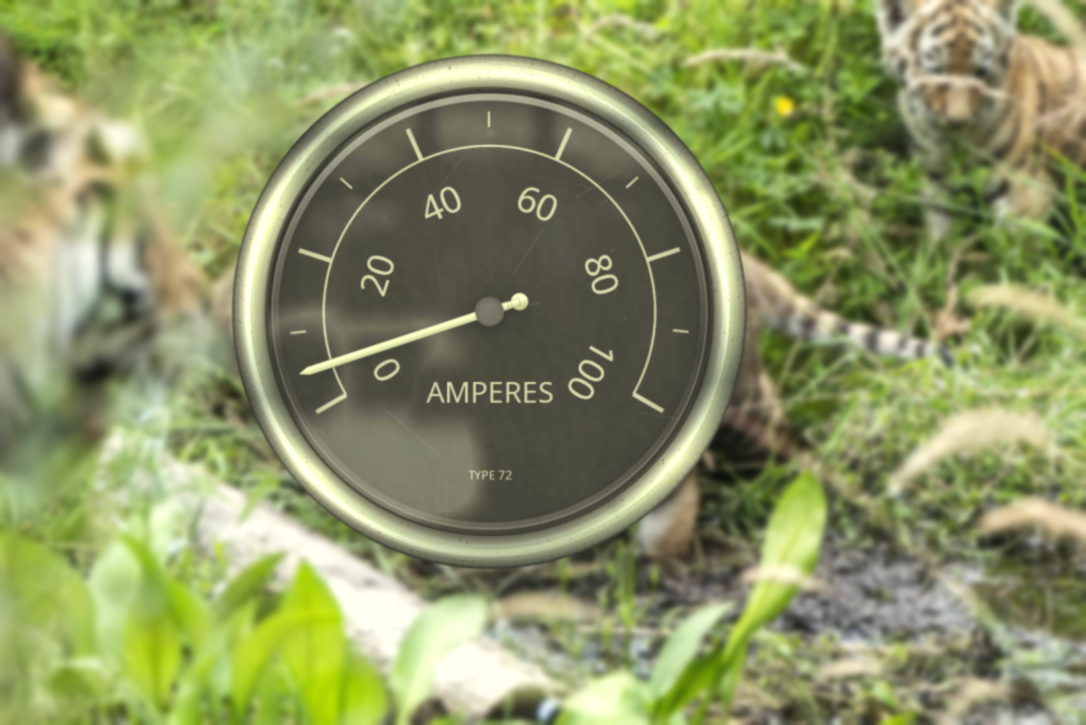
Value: 5 A
